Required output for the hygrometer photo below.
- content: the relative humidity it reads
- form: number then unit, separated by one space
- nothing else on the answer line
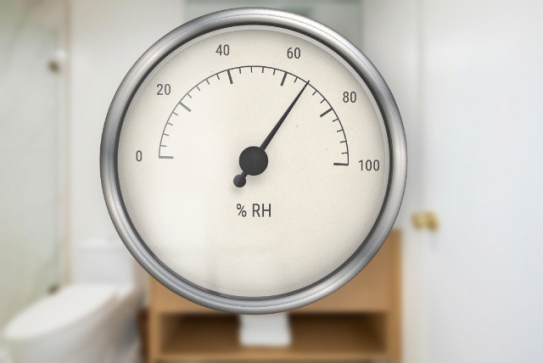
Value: 68 %
